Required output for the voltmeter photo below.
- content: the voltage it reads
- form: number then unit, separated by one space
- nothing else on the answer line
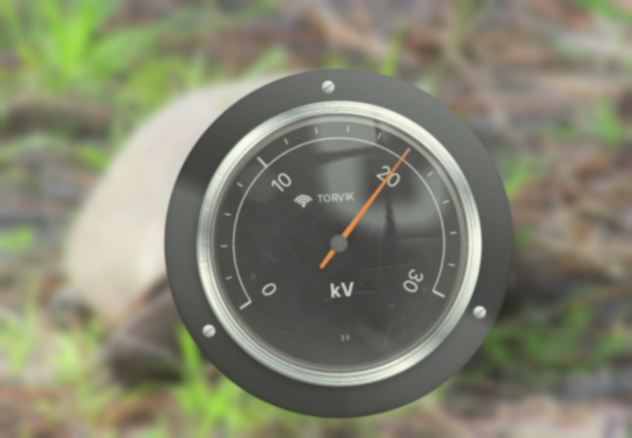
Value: 20 kV
